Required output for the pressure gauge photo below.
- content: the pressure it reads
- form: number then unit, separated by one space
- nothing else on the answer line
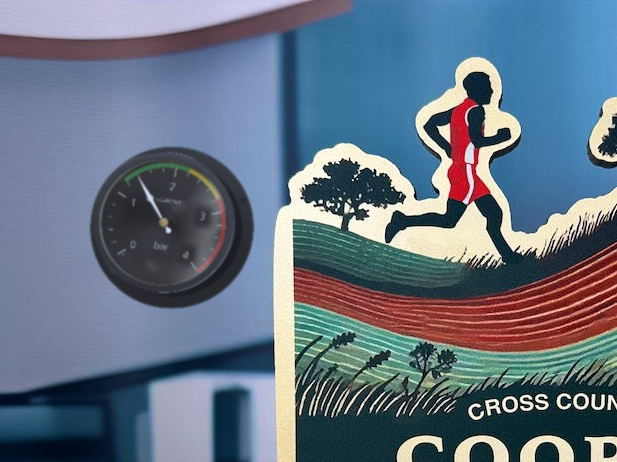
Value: 1.4 bar
